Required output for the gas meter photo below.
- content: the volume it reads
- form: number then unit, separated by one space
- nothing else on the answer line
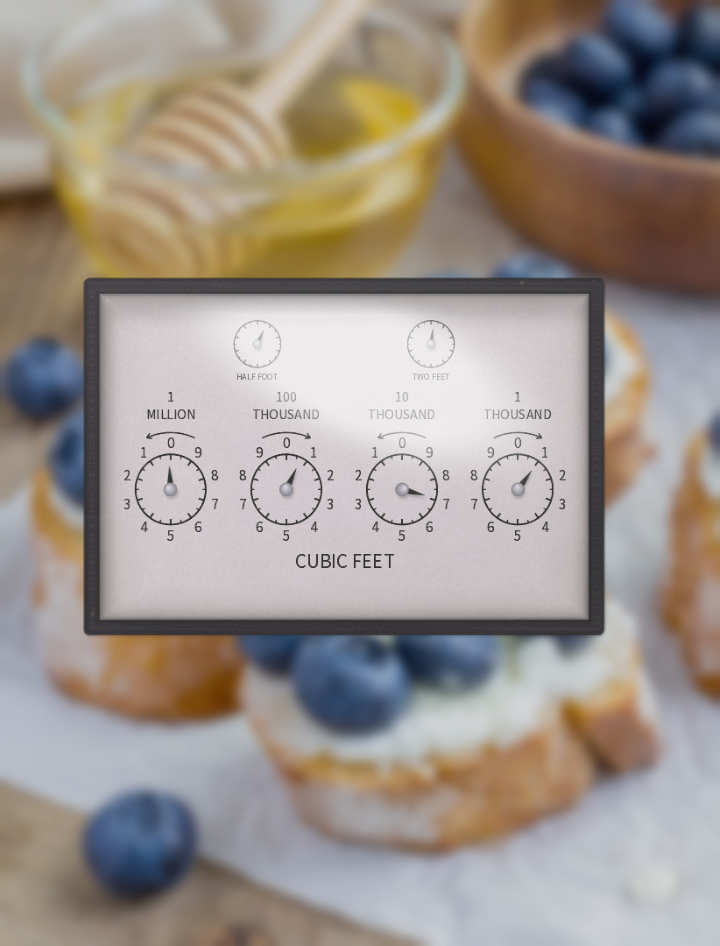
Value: 7100 ft³
